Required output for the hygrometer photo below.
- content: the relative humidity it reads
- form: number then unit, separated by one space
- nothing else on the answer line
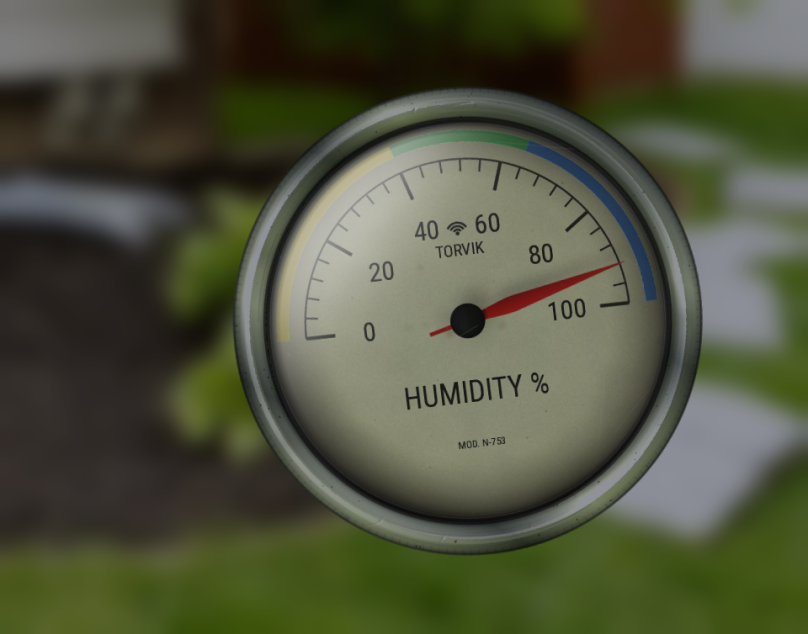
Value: 92 %
